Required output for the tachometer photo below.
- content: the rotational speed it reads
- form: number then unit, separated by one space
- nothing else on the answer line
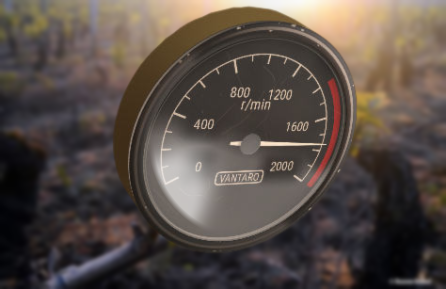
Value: 1750 rpm
